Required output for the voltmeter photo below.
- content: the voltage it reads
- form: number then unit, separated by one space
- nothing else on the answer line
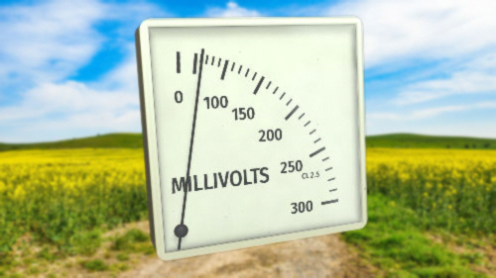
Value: 60 mV
